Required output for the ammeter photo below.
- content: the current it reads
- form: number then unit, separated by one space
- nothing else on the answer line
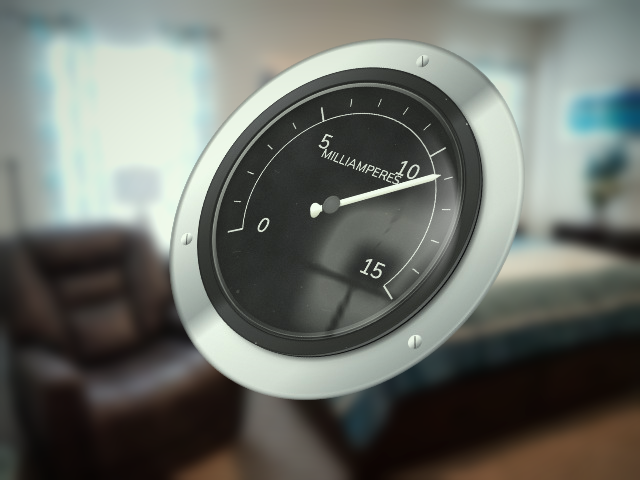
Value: 11 mA
